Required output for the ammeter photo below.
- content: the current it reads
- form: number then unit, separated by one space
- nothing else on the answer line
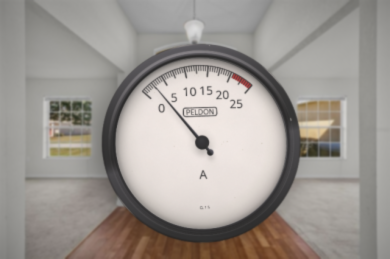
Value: 2.5 A
